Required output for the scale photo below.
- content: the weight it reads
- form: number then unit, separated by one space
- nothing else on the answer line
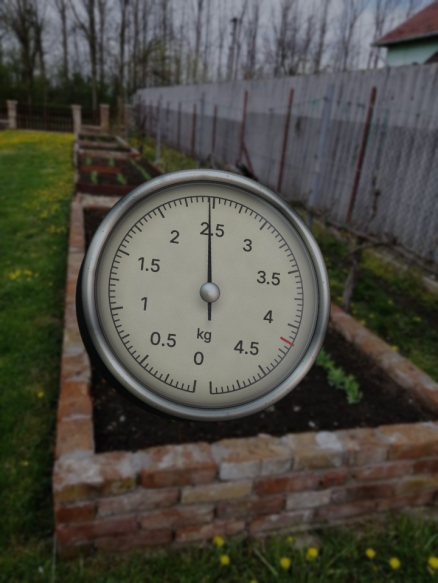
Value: 2.45 kg
